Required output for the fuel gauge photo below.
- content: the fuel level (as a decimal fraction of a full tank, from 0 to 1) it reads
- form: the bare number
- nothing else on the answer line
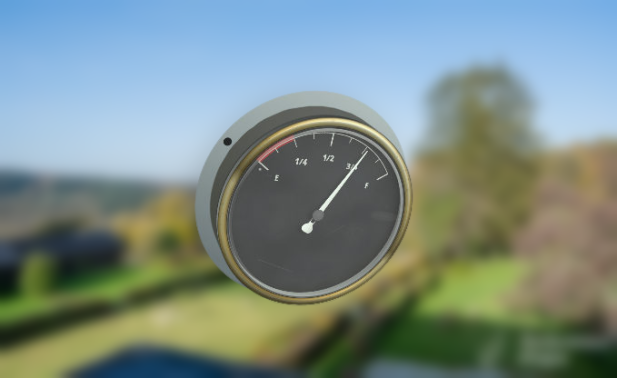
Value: 0.75
